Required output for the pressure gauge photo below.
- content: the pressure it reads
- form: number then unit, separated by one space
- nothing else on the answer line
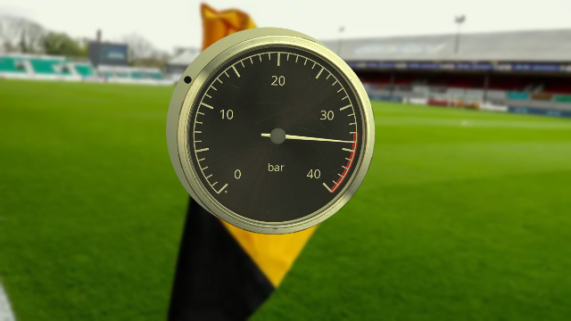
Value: 34 bar
